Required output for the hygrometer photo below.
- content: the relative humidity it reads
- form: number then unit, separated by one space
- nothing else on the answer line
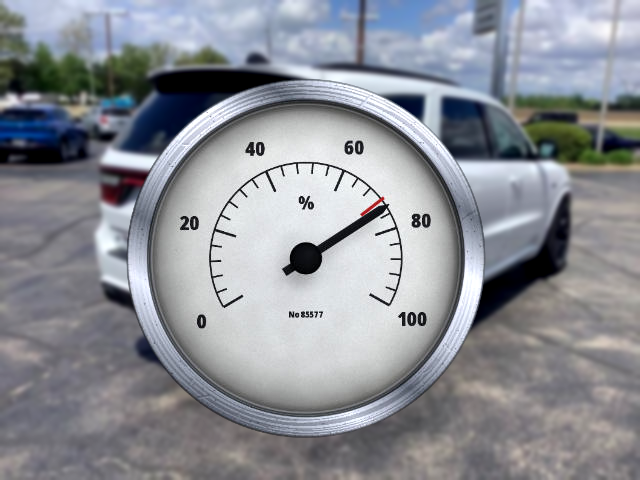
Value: 74 %
